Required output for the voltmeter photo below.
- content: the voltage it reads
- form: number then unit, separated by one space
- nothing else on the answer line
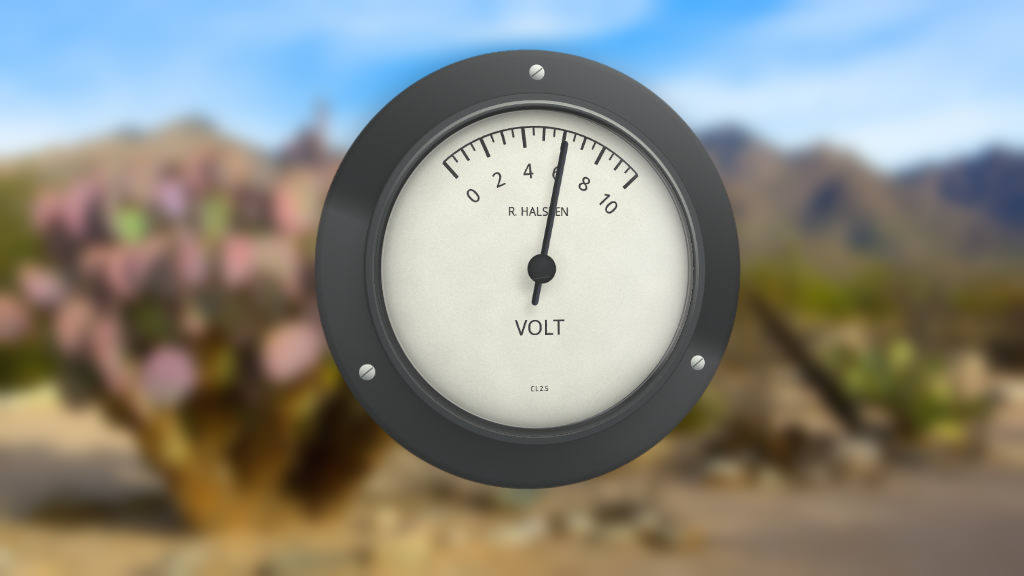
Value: 6 V
